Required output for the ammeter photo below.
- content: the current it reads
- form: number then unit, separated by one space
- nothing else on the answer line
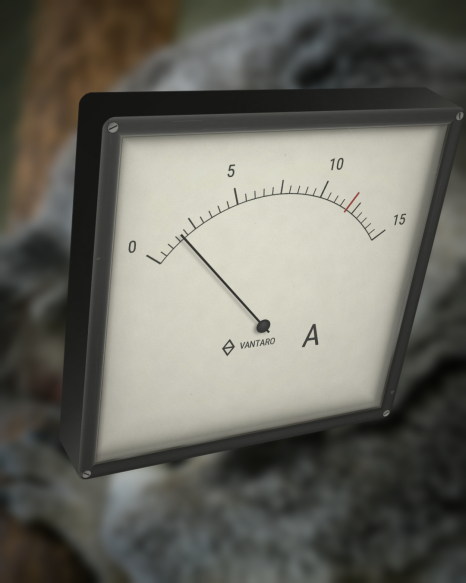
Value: 1.75 A
